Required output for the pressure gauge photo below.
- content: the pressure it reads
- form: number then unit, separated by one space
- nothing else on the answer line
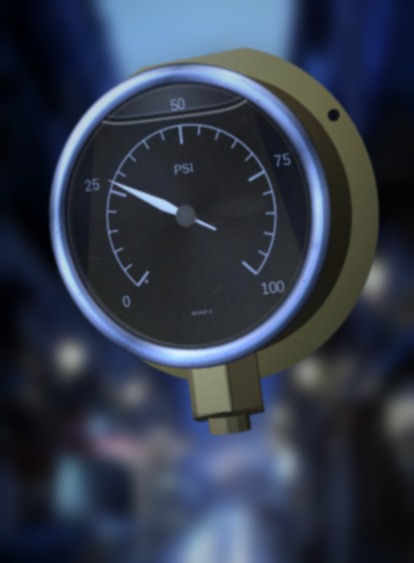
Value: 27.5 psi
